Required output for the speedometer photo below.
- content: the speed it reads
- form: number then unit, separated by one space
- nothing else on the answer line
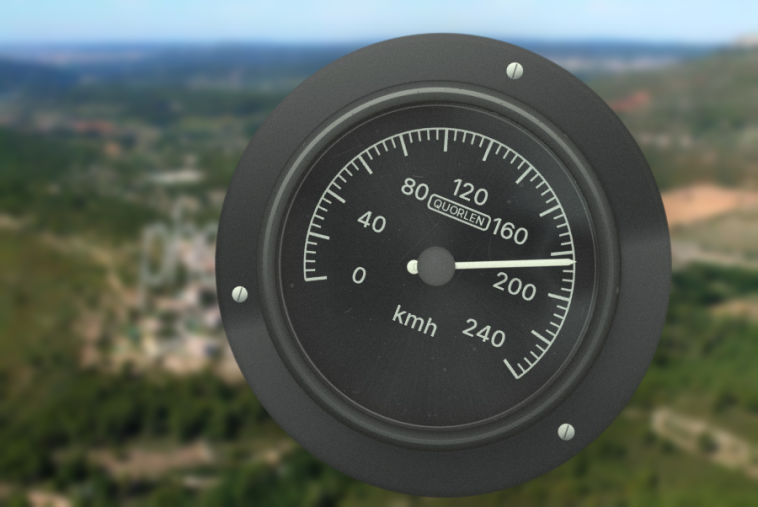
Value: 184 km/h
